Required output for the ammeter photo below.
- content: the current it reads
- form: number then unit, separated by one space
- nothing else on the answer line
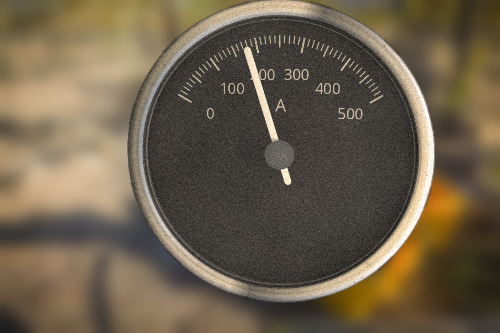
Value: 180 A
